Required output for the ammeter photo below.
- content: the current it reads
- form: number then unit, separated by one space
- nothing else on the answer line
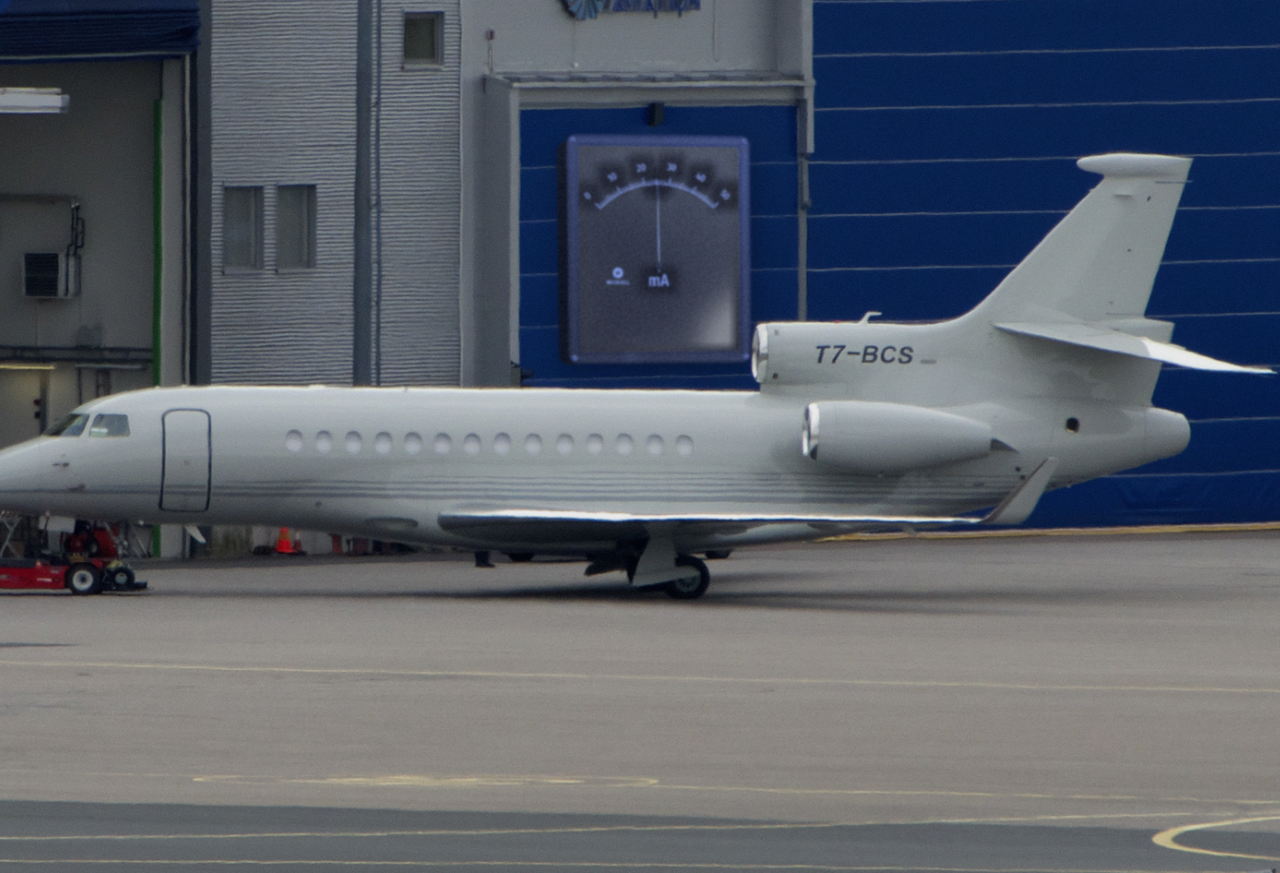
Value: 25 mA
